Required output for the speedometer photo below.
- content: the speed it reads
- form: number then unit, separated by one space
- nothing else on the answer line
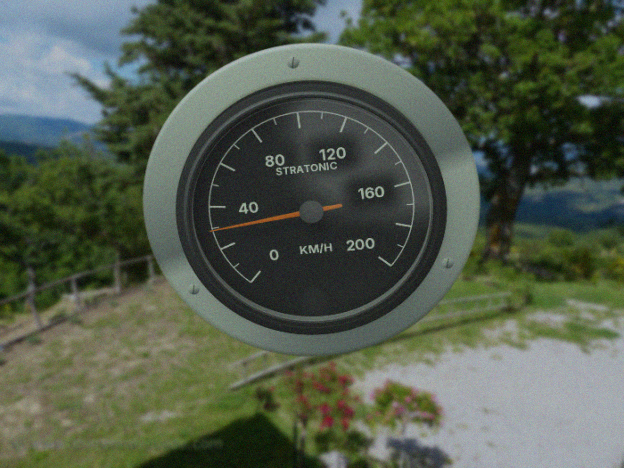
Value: 30 km/h
